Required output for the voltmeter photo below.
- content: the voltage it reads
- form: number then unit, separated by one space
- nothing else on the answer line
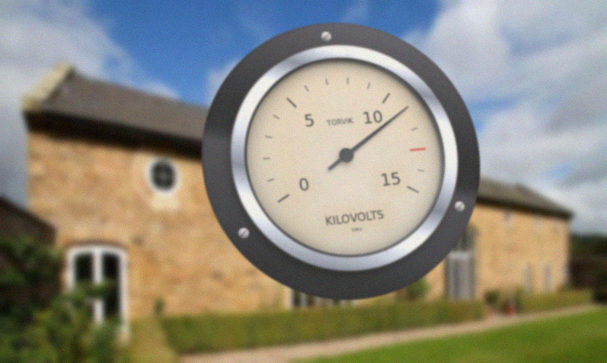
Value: 11 kV
